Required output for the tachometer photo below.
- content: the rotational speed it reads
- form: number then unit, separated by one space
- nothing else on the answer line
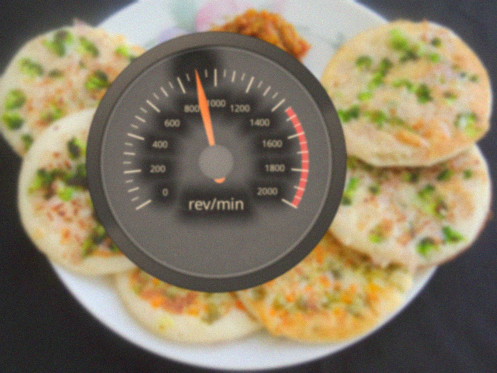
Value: 900 rpm
